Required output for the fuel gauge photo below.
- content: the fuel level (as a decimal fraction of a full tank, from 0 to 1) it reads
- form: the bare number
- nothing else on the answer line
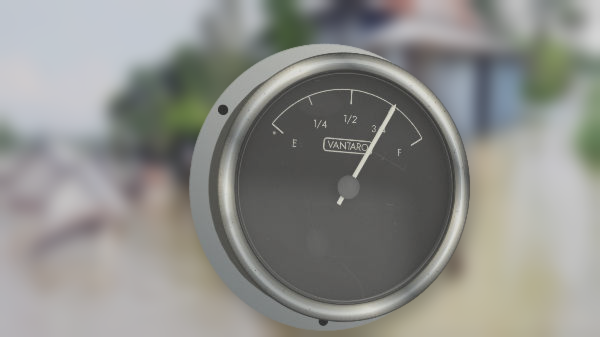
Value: 0.75
